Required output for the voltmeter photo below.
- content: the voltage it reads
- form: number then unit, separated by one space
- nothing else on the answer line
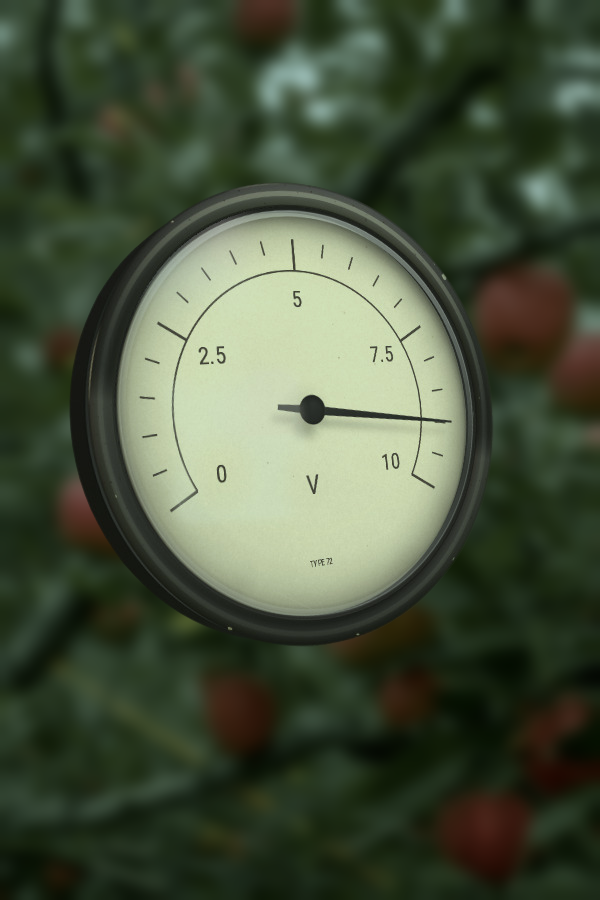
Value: 9 V
